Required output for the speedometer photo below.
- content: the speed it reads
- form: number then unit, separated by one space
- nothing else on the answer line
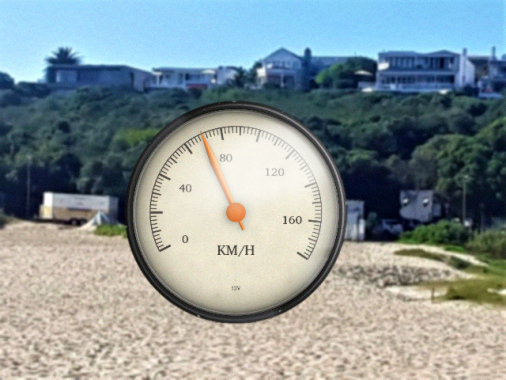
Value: 70 km/h
